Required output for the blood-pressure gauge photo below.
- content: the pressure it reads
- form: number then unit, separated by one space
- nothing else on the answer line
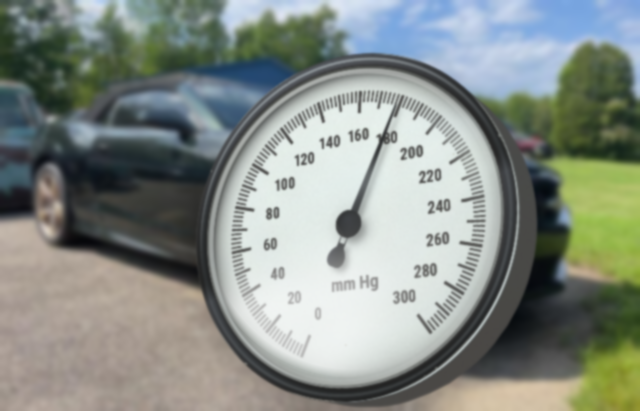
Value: 180 mmHg
